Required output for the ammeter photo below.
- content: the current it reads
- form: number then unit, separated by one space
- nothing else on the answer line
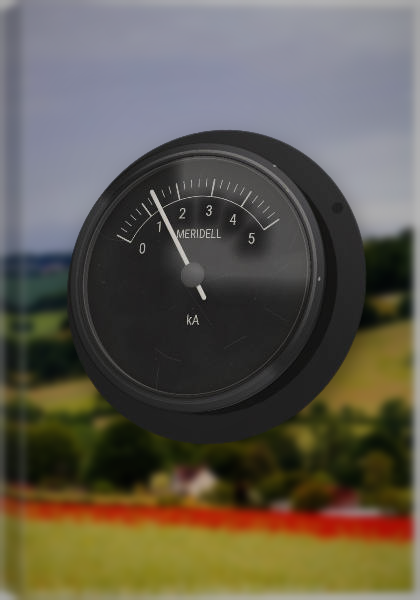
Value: 1.4 kA
